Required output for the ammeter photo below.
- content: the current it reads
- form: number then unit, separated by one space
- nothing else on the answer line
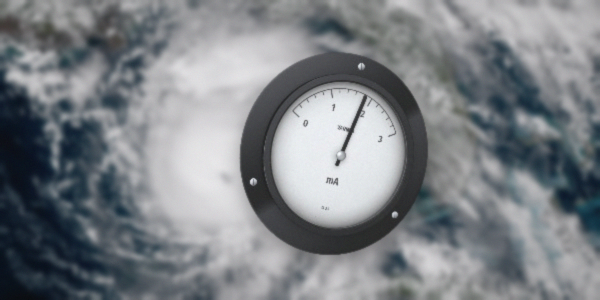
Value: 1.8 mA
